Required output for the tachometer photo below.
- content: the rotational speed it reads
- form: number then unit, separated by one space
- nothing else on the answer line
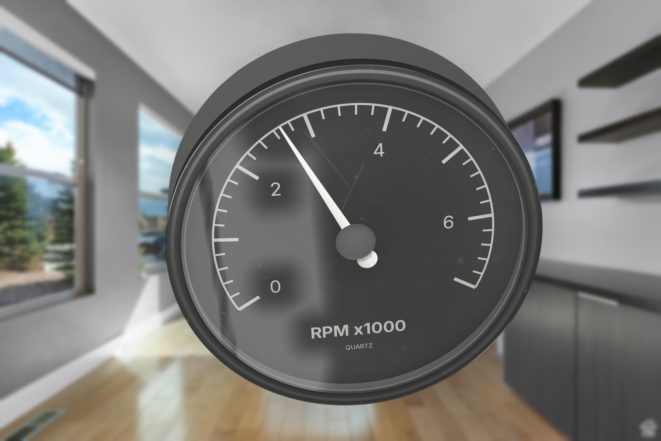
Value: 2700 rpm
